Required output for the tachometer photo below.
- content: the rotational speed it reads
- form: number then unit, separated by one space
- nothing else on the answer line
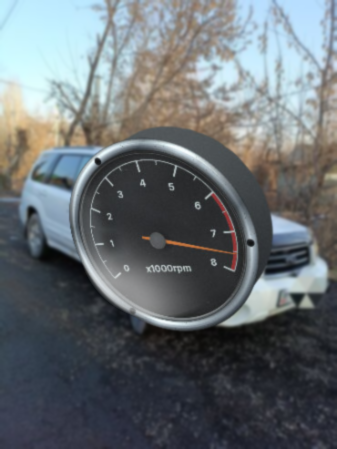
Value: 7500 rpm
